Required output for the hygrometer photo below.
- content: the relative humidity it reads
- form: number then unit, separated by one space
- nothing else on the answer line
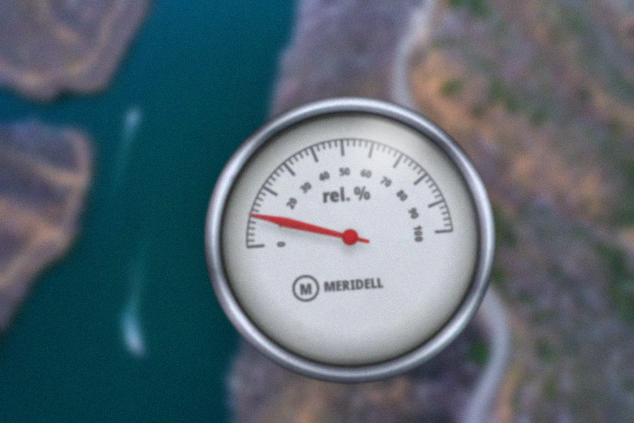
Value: 10 %
